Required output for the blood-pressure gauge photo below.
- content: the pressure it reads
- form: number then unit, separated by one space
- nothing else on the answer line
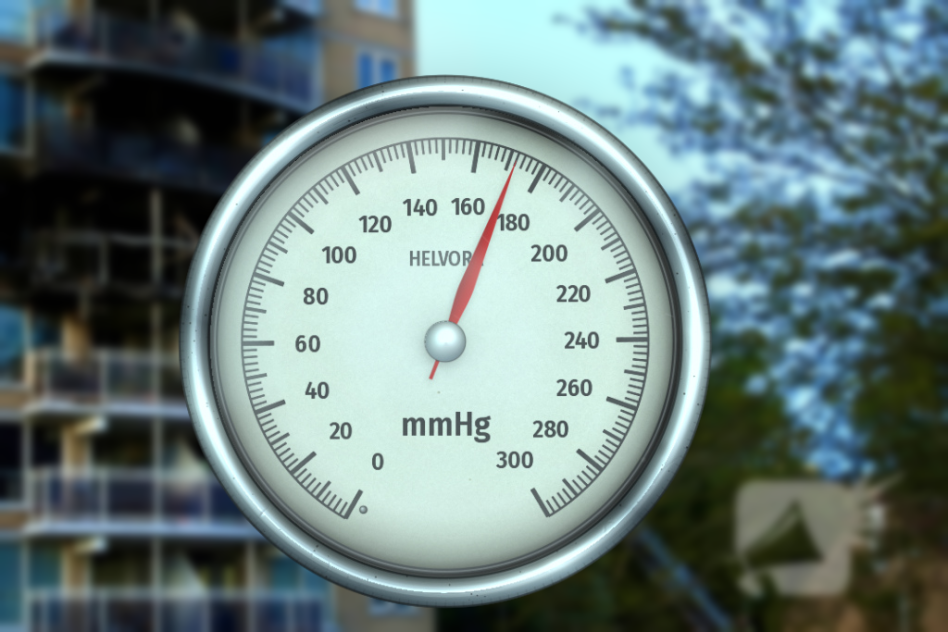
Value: 172 mmHg
